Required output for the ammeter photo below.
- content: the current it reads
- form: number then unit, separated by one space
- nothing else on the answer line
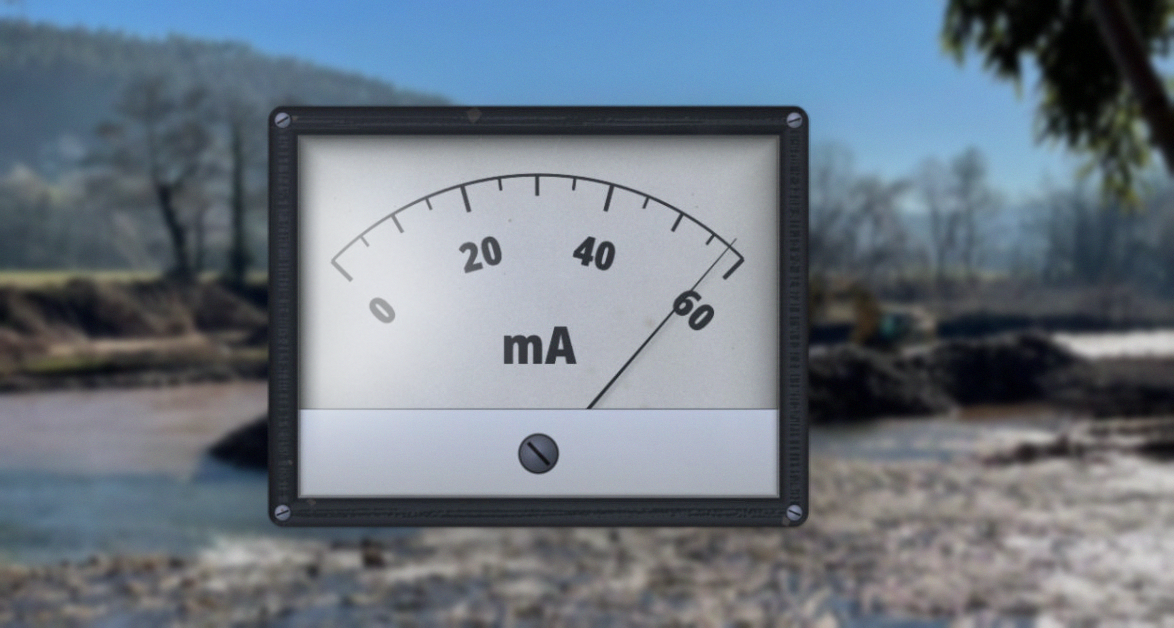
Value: 57.5 mA
